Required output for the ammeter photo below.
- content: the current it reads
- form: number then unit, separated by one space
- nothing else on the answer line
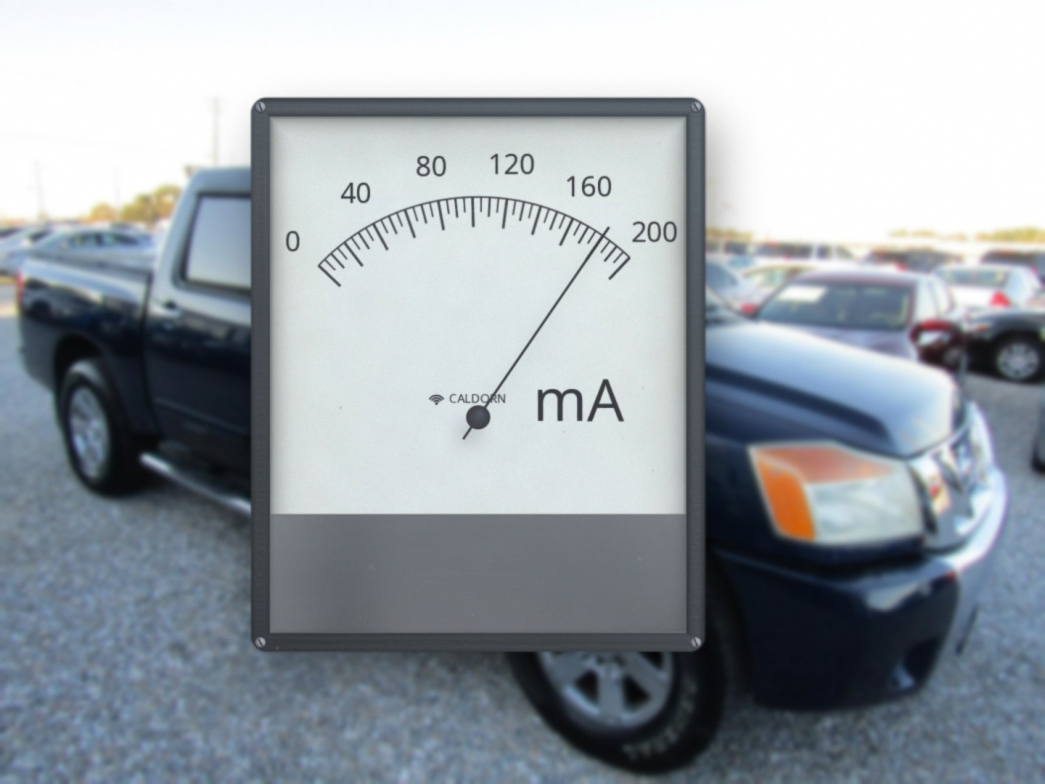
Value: 180 mA
